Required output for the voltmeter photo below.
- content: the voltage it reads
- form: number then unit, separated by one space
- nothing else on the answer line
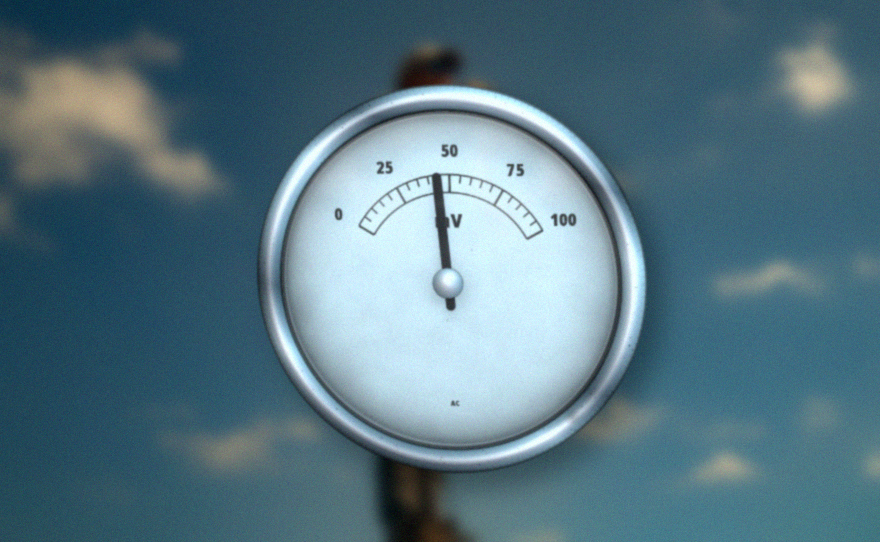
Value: 45 mV
